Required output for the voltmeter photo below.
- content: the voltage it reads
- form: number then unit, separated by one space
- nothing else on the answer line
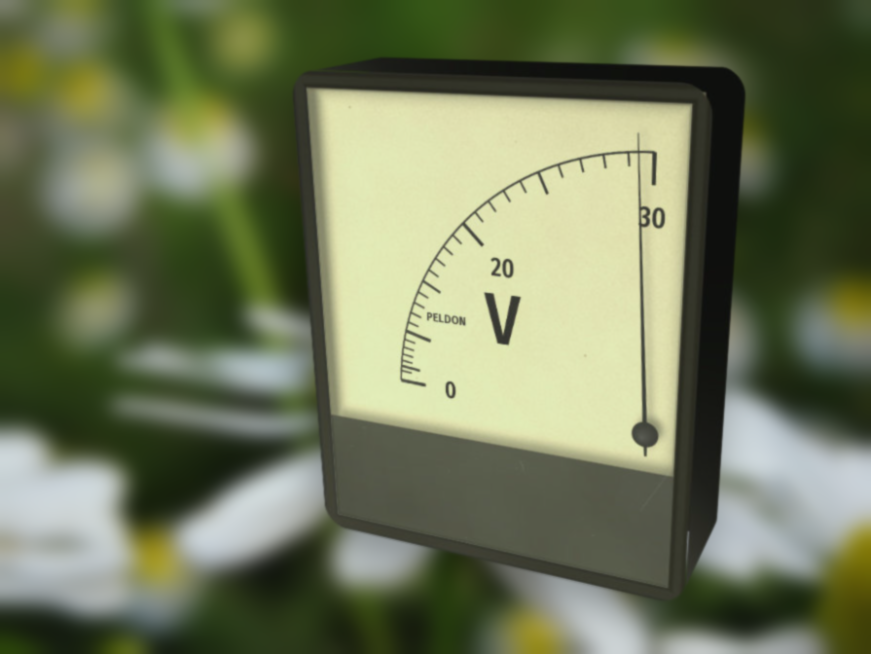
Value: 29.5 V
